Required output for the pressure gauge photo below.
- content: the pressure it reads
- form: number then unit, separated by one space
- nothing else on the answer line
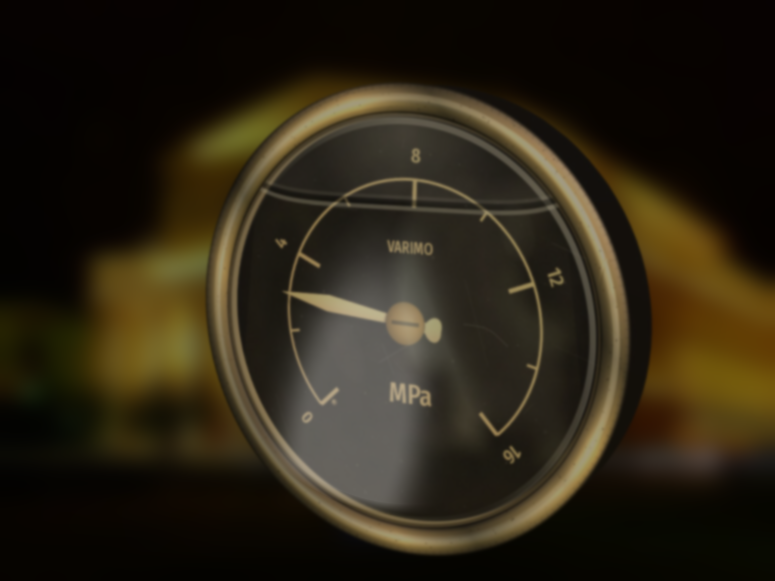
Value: 3 MPa
